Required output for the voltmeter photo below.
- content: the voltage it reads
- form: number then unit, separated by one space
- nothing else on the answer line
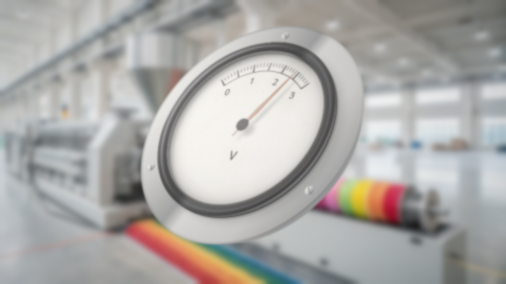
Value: 2.5 V
